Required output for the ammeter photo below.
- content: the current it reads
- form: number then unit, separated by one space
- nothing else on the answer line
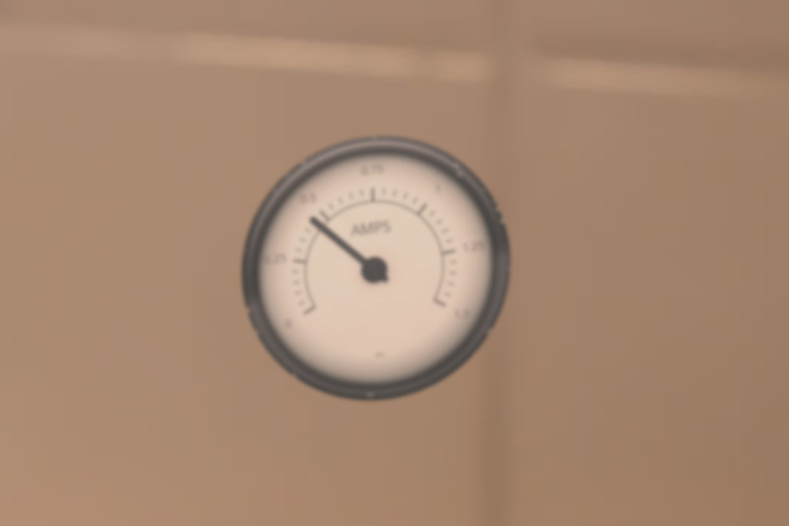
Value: 0.45 A
